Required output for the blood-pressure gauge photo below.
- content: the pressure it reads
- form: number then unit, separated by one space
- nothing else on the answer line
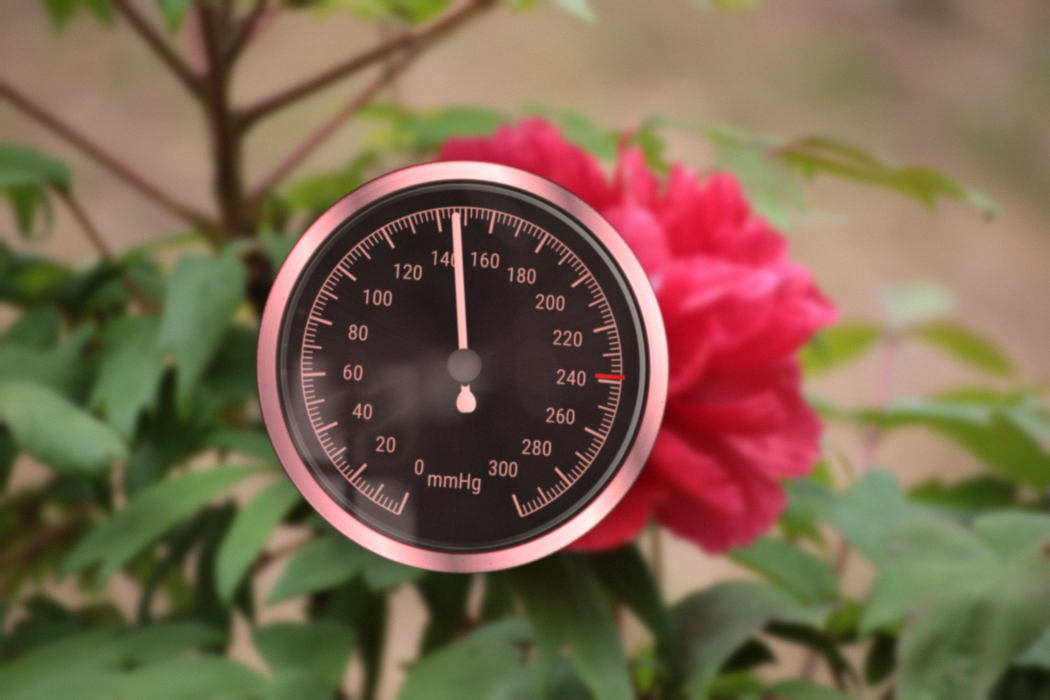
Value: 146 mmHg
